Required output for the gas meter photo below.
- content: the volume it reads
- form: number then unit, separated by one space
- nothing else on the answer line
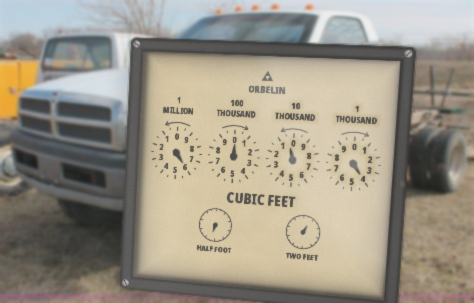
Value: 600400 ft³
